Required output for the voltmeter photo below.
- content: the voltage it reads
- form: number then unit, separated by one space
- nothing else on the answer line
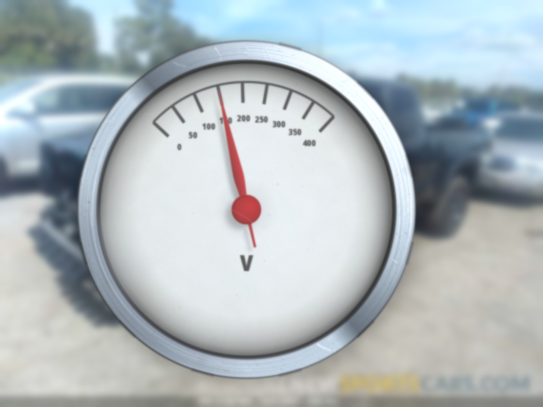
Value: 150 V
